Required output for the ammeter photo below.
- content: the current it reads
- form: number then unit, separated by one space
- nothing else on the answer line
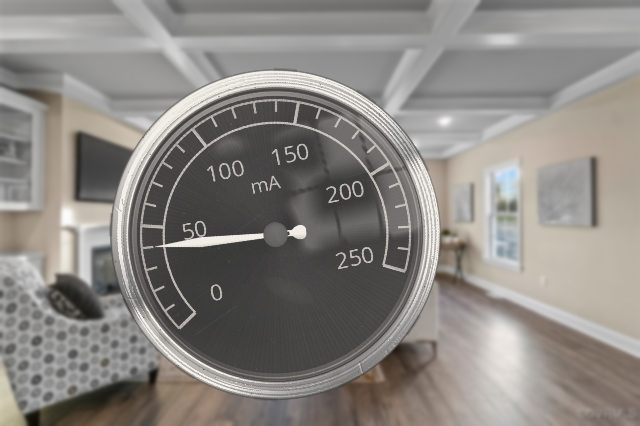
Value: 40 mA
